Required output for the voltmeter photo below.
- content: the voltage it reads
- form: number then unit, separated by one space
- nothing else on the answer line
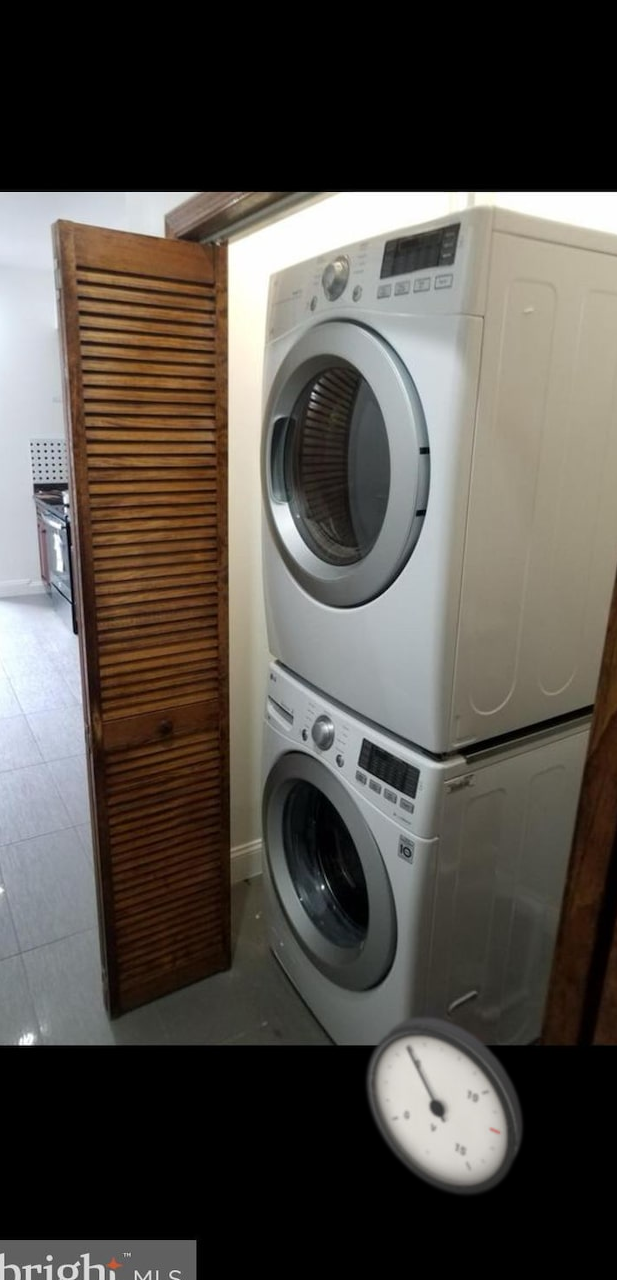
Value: 5 V
